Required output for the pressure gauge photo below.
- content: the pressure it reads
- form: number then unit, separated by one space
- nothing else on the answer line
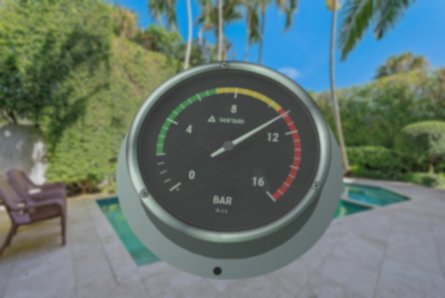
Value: 11 bar
